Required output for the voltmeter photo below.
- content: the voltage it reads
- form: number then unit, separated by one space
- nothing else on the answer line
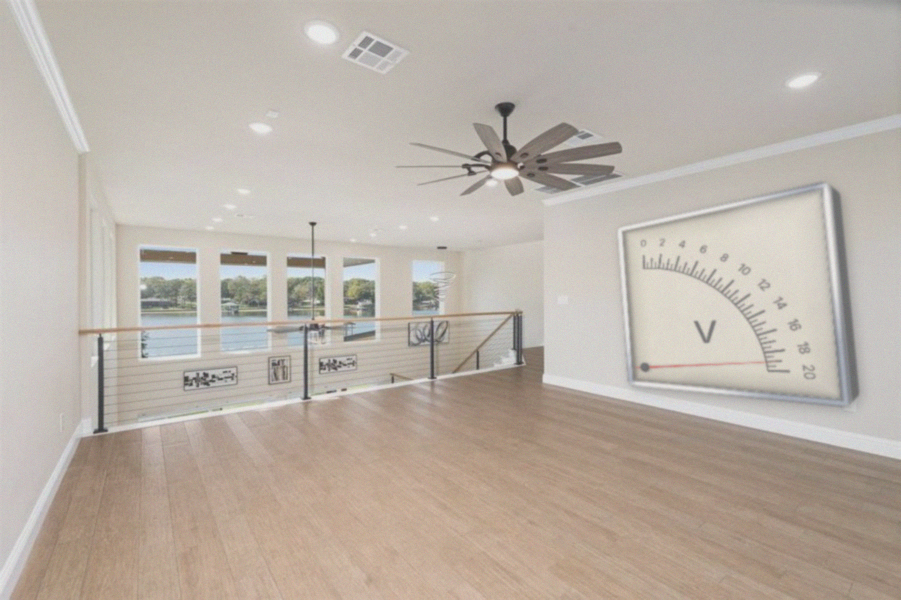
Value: 19 V
